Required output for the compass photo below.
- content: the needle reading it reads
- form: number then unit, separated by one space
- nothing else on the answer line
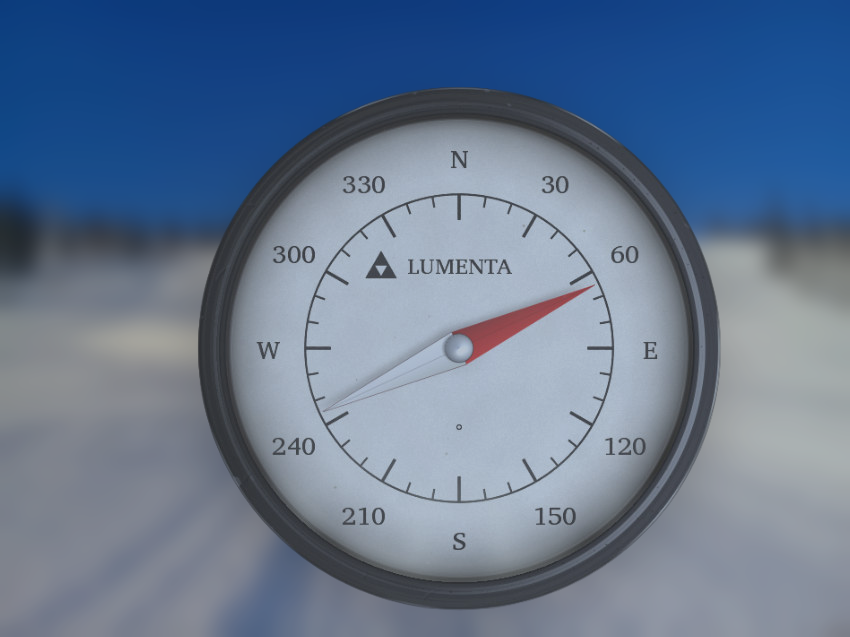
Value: 65 °
